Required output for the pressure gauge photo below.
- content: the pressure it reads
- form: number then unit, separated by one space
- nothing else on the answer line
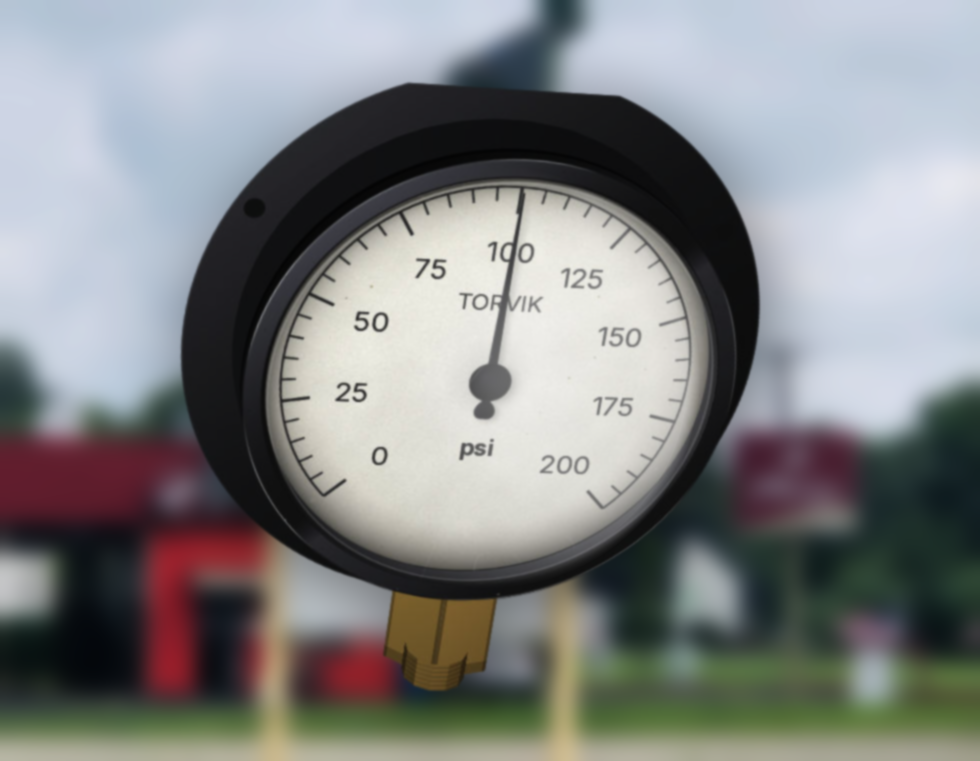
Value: 100 psi
